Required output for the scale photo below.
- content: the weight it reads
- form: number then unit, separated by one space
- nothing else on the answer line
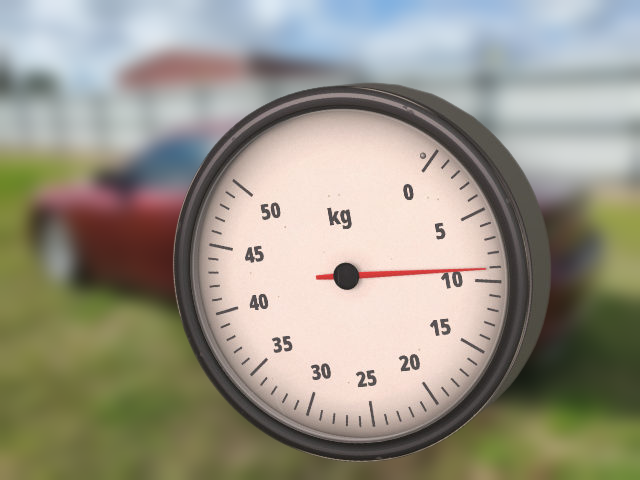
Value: 9 kg
